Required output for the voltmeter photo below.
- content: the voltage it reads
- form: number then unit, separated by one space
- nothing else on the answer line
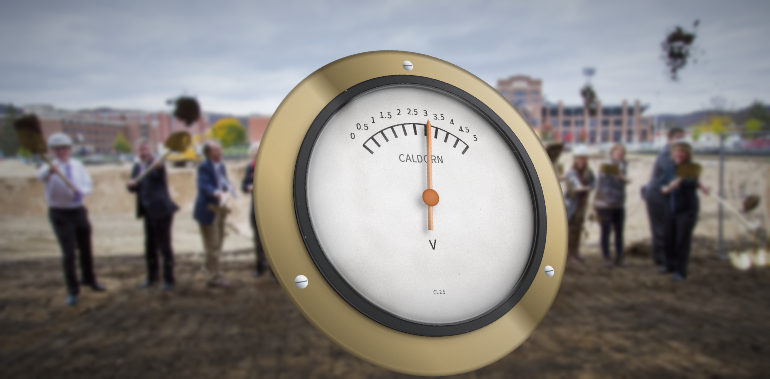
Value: 3 V
